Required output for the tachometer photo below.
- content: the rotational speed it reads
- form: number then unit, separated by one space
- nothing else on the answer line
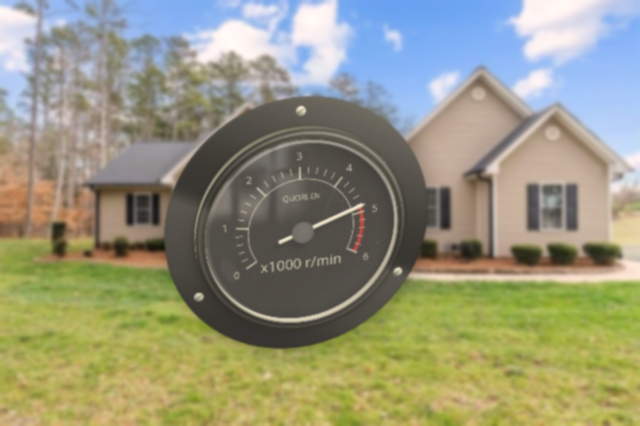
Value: 4800 rpm
